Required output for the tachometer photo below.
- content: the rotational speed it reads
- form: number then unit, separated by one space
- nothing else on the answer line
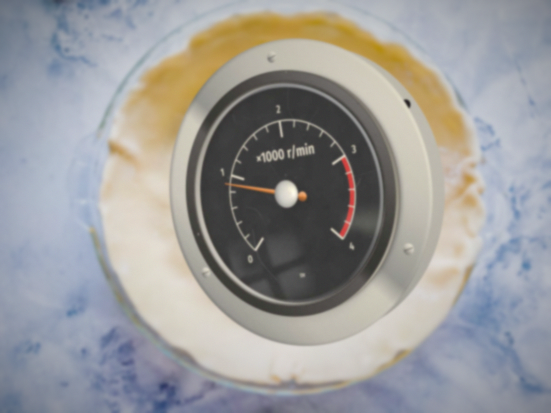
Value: 900 rpm
